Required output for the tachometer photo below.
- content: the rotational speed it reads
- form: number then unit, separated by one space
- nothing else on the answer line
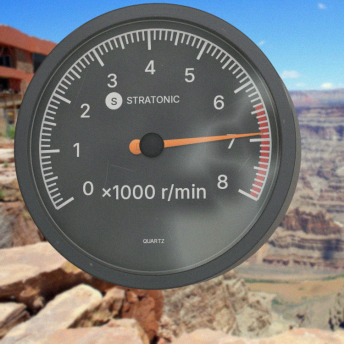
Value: 6900 rpm
